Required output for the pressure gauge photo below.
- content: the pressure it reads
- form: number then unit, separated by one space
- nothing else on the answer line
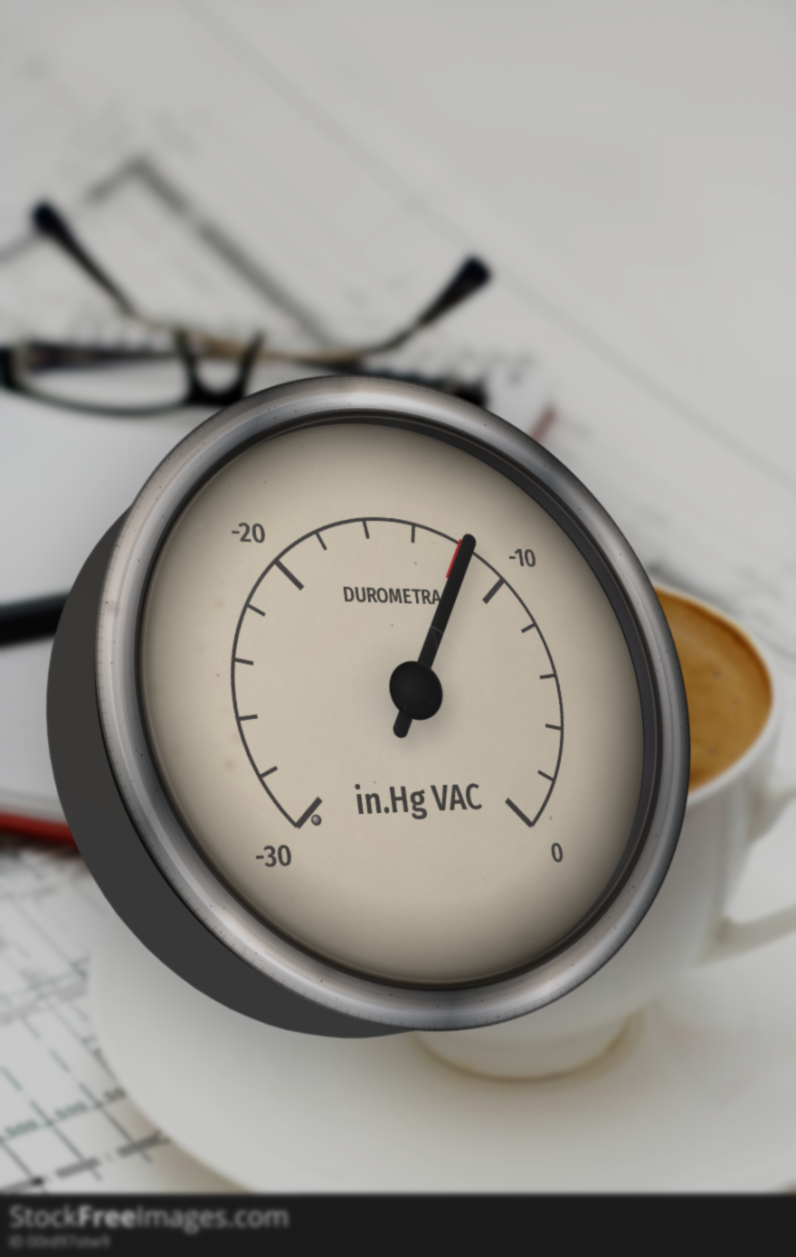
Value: -12 inHg
